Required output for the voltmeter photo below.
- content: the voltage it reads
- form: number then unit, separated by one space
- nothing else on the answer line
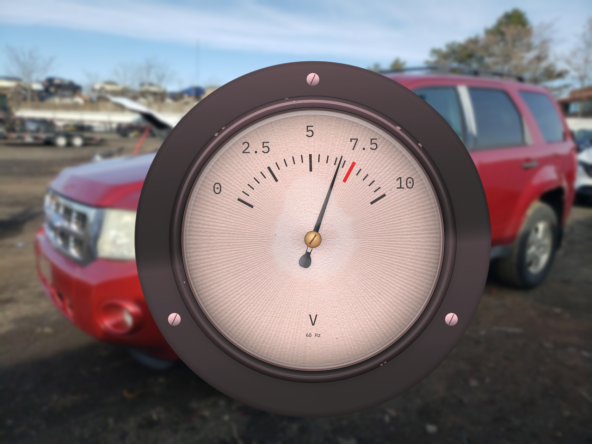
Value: 6.75 V
